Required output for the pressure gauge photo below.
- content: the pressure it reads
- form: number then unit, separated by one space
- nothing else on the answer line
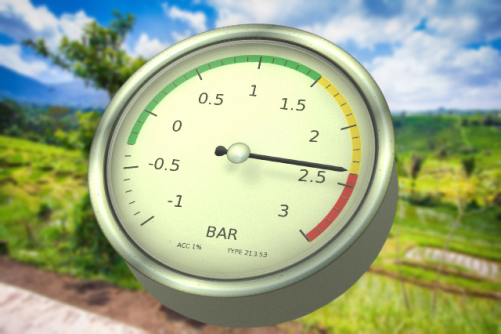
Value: 2.4 bar
